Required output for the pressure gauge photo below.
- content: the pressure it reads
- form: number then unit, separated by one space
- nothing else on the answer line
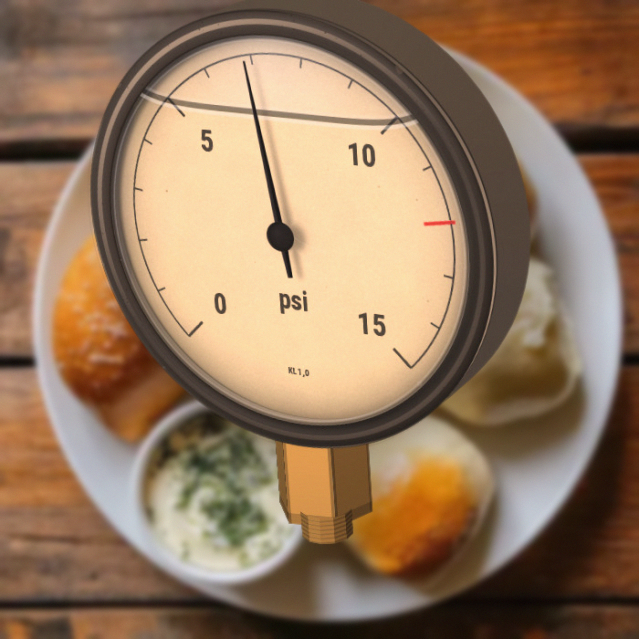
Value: 7 psi
